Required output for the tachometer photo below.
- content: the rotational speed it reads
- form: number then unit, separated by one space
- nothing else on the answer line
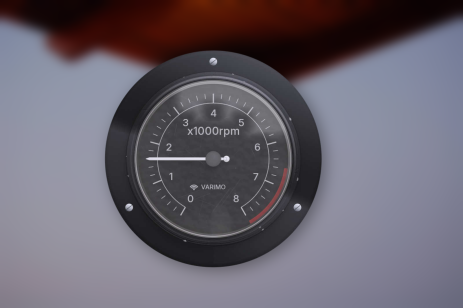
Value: 1600 rpm
